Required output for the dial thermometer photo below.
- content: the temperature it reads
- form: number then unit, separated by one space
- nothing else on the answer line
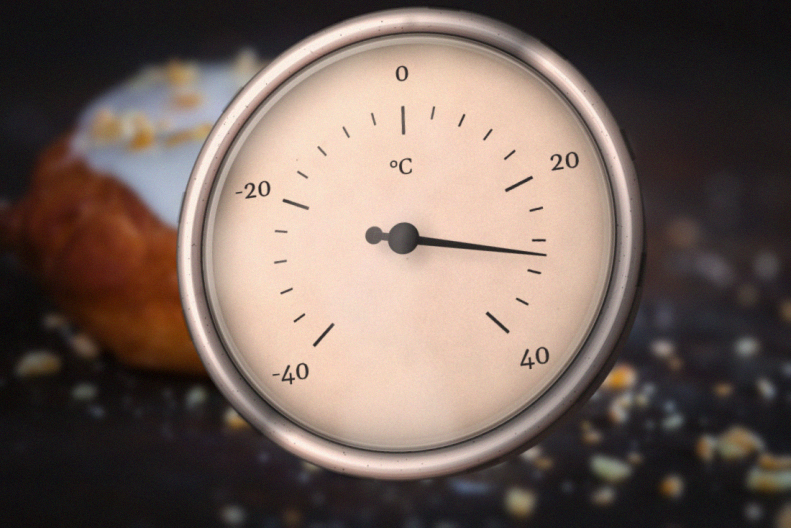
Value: 30 °C
